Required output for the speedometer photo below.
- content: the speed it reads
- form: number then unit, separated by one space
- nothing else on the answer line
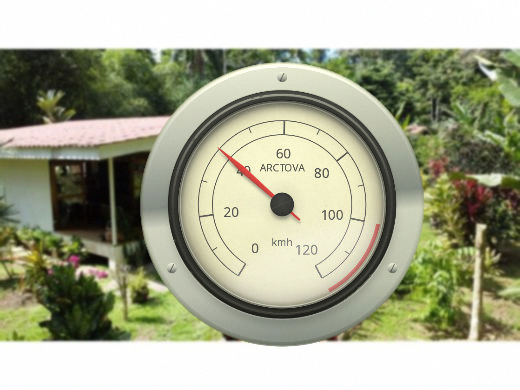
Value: 40 km/h
